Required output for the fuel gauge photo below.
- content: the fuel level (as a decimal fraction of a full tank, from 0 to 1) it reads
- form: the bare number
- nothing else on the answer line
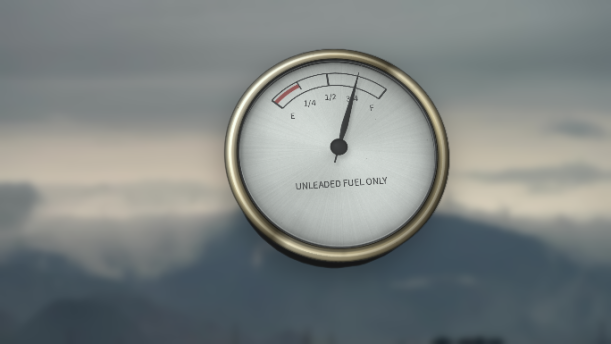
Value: 0.75
